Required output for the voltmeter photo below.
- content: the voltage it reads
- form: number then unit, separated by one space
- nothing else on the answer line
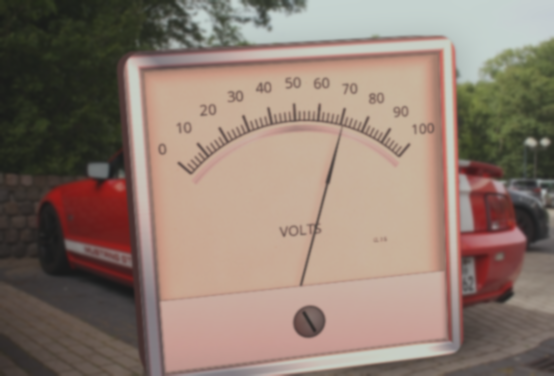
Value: 70 V
